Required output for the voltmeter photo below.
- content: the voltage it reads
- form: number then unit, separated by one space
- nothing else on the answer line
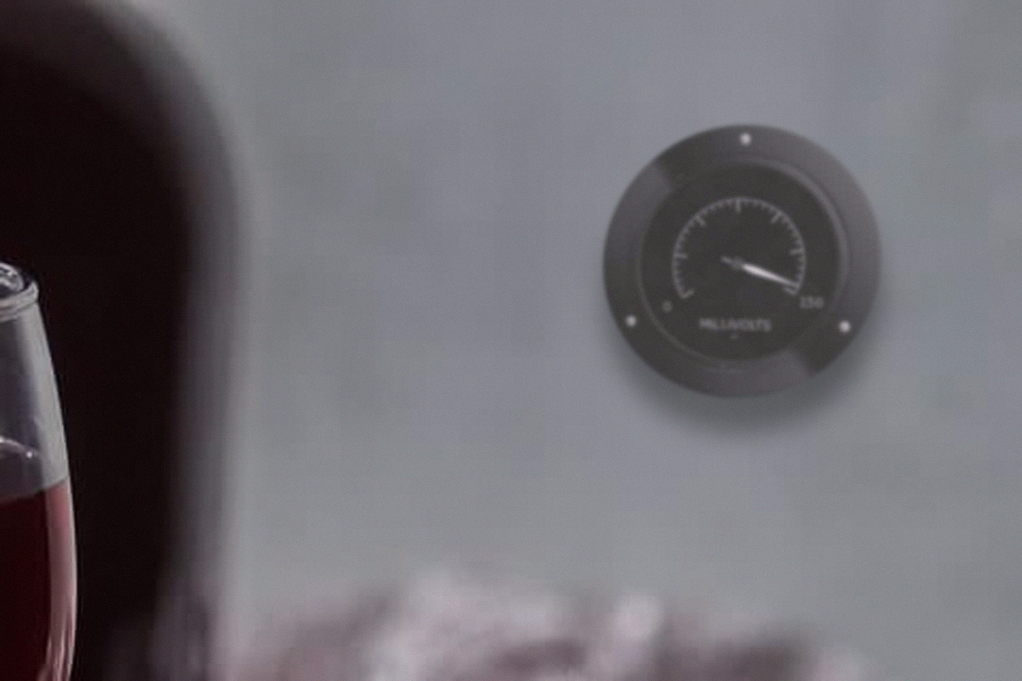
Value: 145 mV
